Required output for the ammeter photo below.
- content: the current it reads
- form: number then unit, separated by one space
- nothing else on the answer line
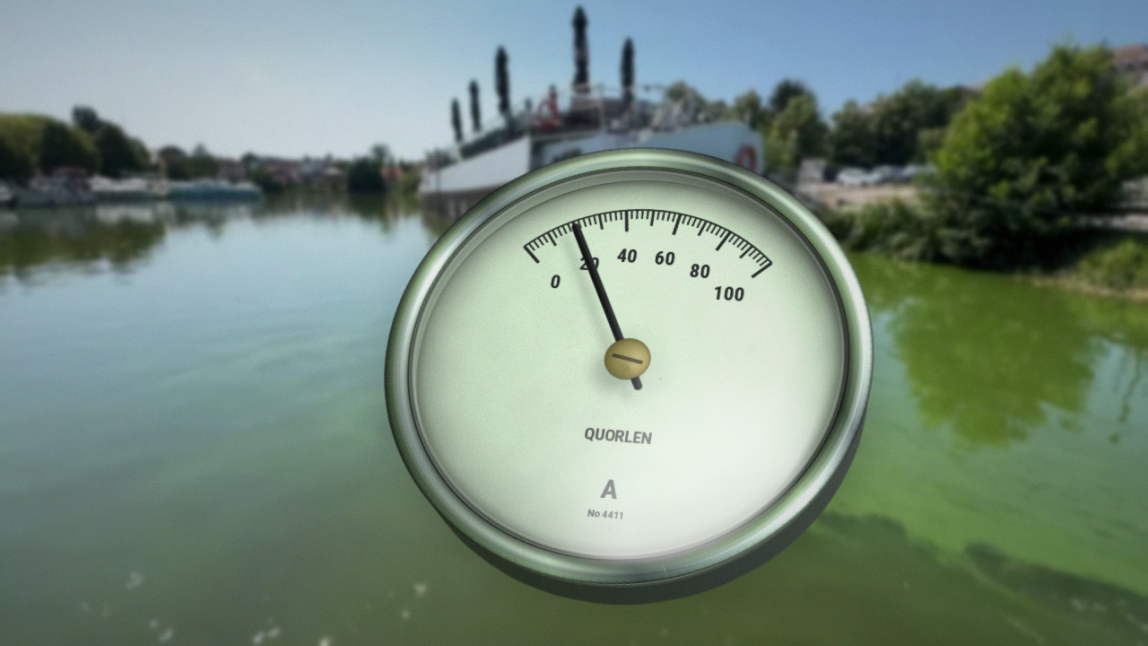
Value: 20 A
